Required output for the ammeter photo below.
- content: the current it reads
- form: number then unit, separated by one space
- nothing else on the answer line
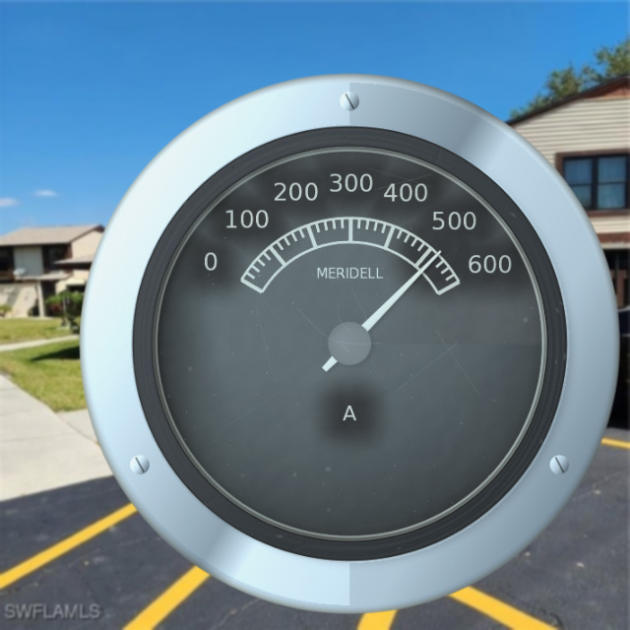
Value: 520 A
